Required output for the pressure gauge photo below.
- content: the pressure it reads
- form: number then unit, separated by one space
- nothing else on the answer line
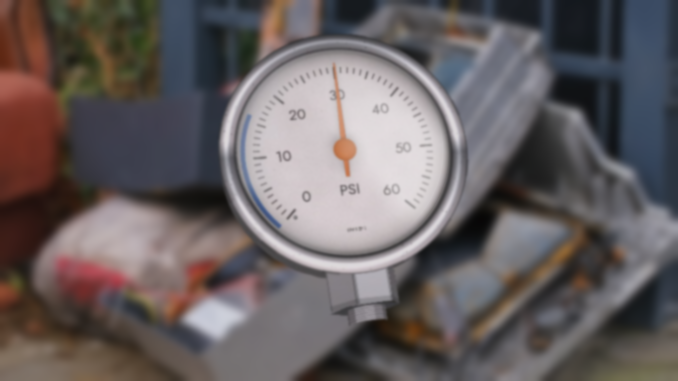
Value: 30 psi
